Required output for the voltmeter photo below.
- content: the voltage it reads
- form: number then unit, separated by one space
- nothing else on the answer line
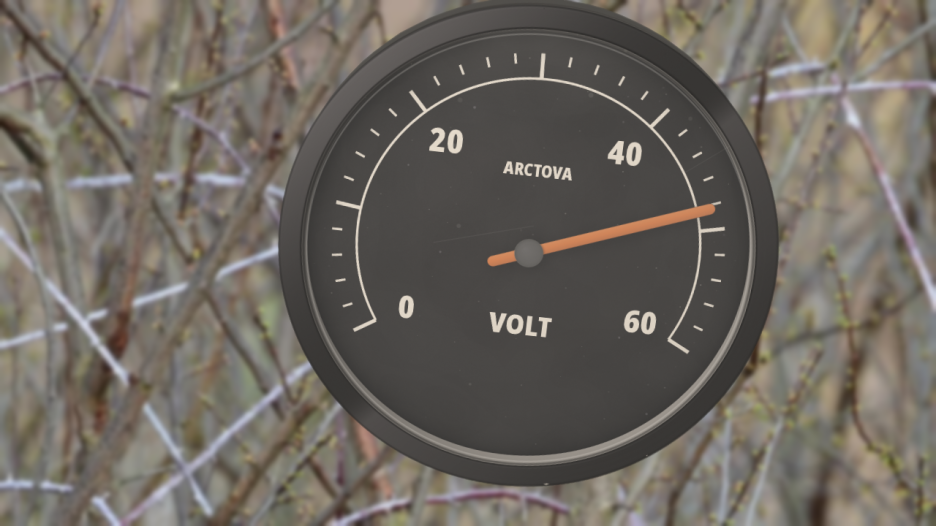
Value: 48 V
